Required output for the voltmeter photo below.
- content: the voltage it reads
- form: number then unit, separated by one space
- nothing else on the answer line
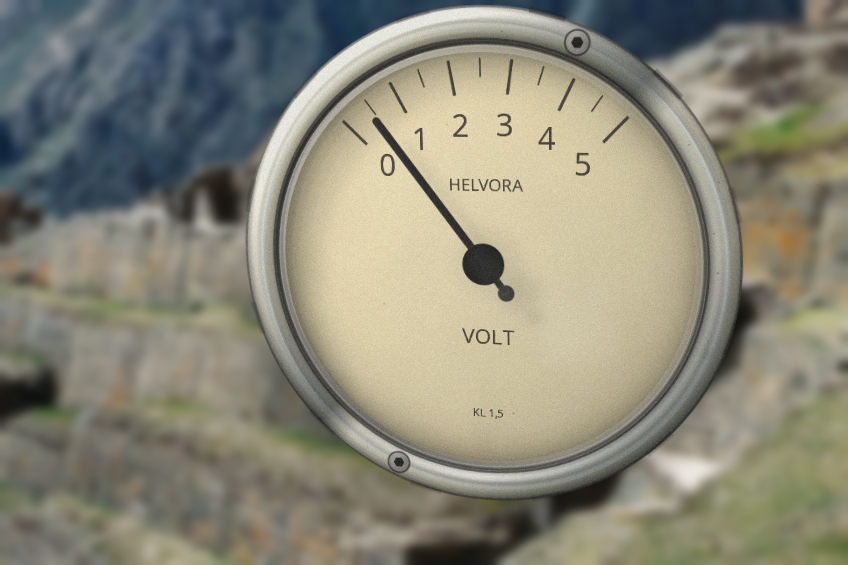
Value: 0.5 V
